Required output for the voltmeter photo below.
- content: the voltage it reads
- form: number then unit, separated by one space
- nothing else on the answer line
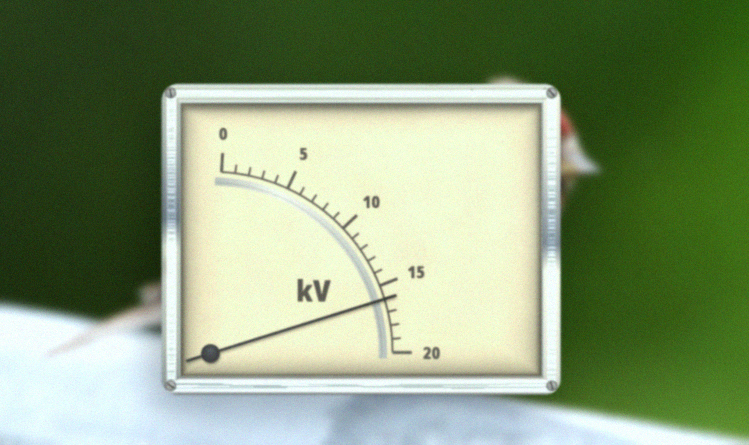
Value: 16 kV
